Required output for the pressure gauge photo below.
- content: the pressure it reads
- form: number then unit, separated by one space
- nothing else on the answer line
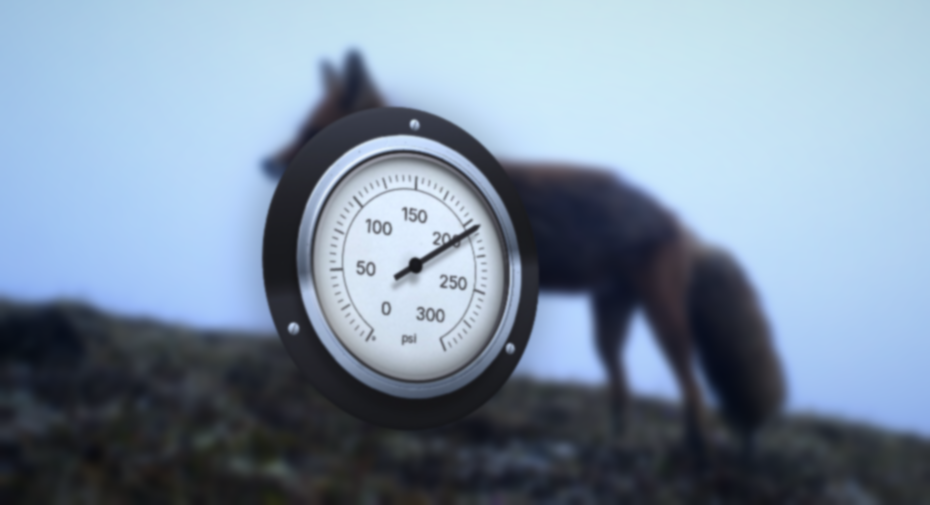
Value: 205 psi
